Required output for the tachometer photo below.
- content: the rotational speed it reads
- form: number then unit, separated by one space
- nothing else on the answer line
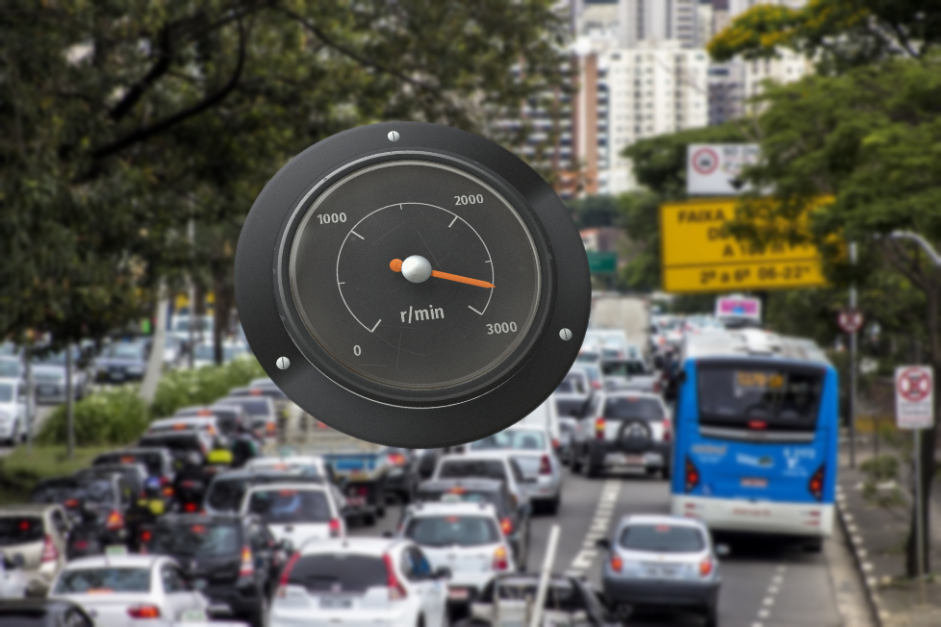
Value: 2750 rpm
